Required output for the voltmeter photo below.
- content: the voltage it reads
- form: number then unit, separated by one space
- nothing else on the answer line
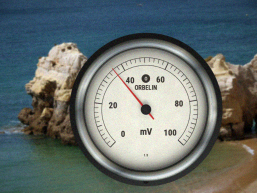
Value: 36 mV
